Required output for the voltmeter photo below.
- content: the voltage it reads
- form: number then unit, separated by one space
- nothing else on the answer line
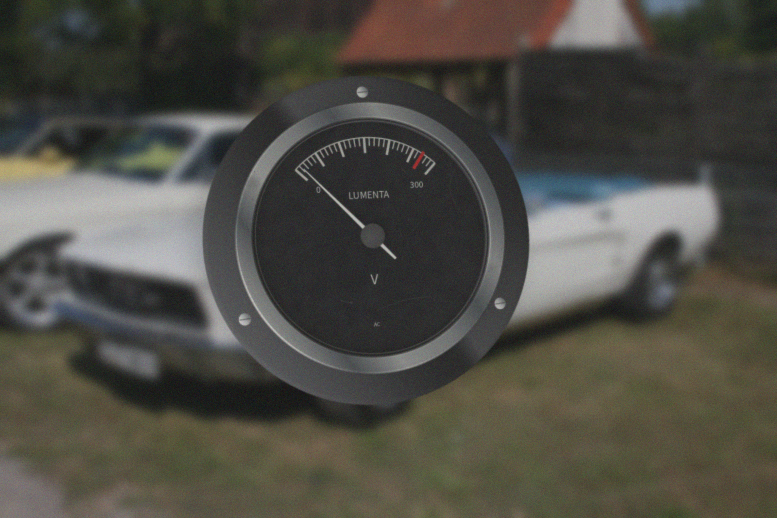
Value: 10 V
